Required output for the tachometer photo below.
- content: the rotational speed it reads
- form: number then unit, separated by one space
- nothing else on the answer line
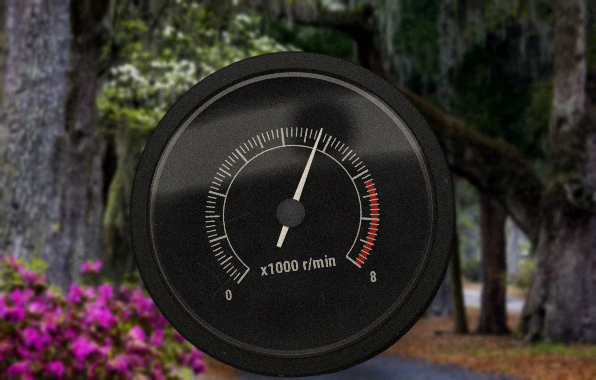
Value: 4800 rpm
